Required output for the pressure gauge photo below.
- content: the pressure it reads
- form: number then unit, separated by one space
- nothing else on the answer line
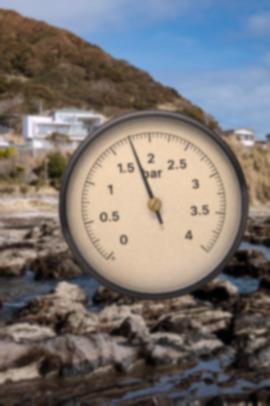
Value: 1.75 bar
